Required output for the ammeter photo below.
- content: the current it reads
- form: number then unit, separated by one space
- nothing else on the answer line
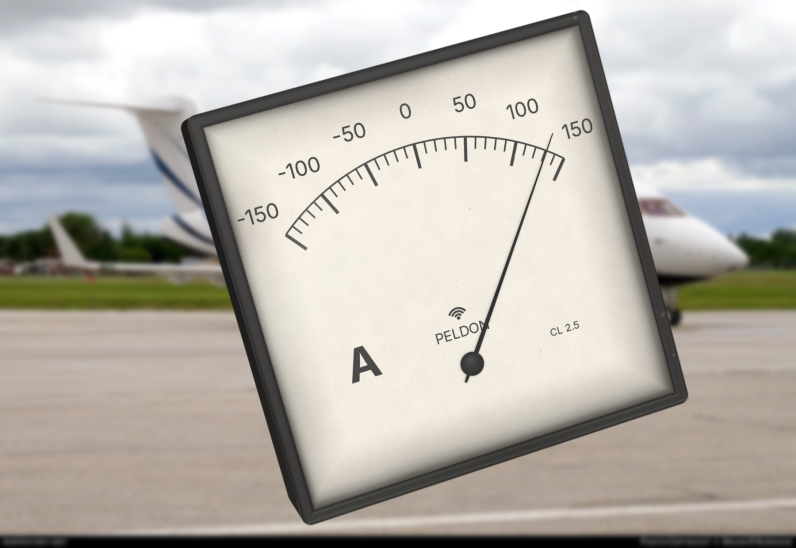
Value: 130 A
